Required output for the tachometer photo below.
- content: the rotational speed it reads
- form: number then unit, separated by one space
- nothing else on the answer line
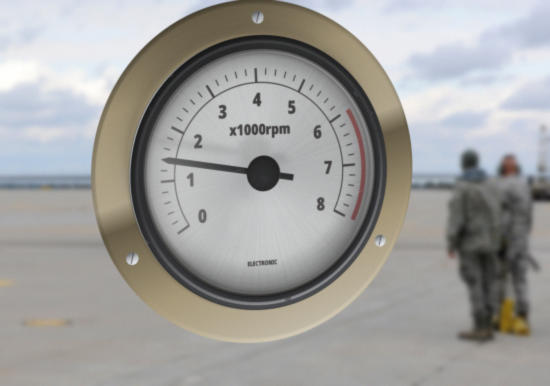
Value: 1400 rpm
